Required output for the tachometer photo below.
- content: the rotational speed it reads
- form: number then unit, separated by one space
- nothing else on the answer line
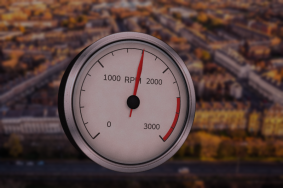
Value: 1600 rpm
